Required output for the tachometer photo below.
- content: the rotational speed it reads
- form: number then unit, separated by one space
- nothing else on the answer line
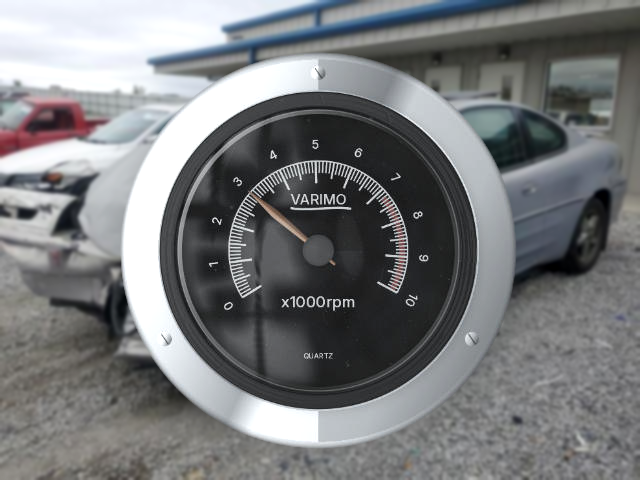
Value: 3000 rpm
